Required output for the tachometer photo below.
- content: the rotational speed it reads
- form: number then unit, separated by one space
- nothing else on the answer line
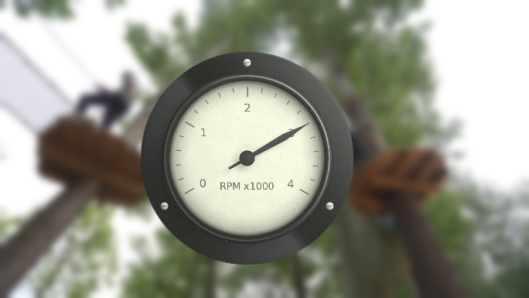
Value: 3000 rpm
